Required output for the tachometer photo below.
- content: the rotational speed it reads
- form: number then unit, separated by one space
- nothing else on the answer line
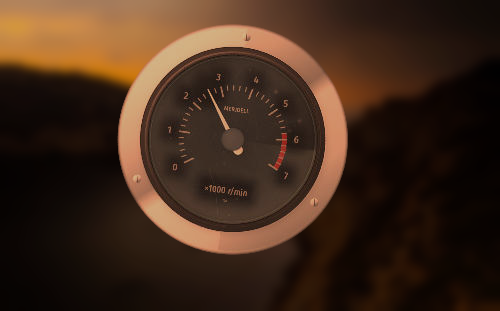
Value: 2600 rpm
